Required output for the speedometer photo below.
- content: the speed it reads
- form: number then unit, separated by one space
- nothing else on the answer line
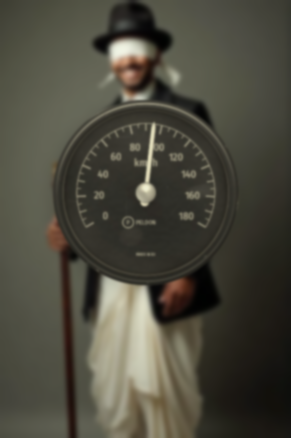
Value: 95 km/h
